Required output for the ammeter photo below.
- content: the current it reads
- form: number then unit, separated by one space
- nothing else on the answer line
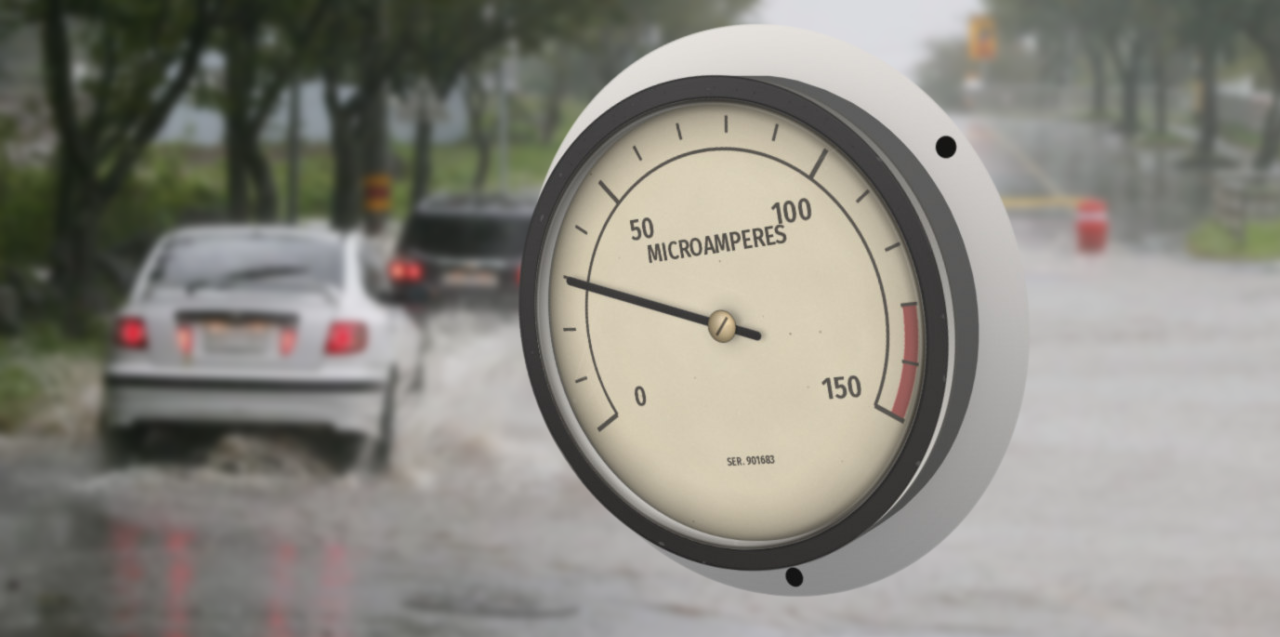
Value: 30 µA
